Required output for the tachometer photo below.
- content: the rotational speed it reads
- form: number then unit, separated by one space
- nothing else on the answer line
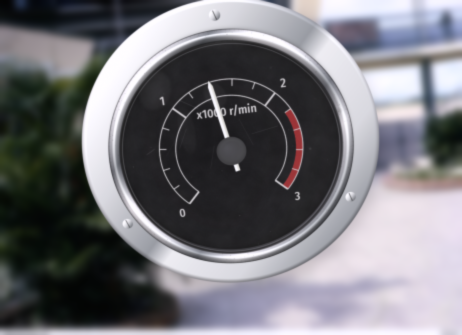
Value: 1400 rpm
